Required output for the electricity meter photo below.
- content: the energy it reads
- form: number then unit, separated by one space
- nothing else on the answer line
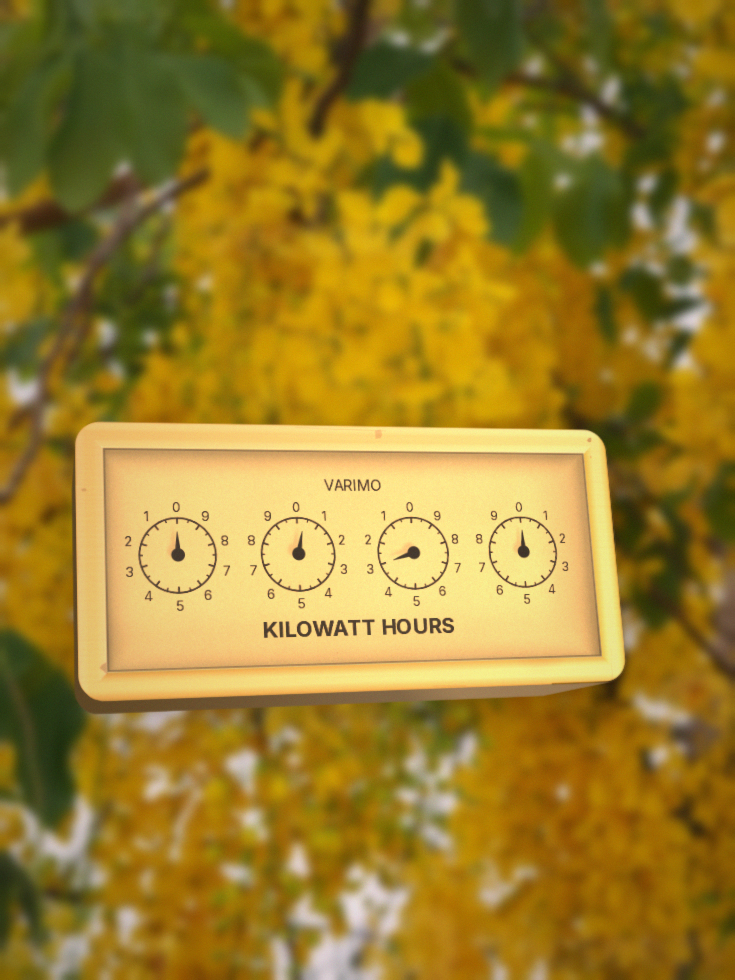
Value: 30 kWh
